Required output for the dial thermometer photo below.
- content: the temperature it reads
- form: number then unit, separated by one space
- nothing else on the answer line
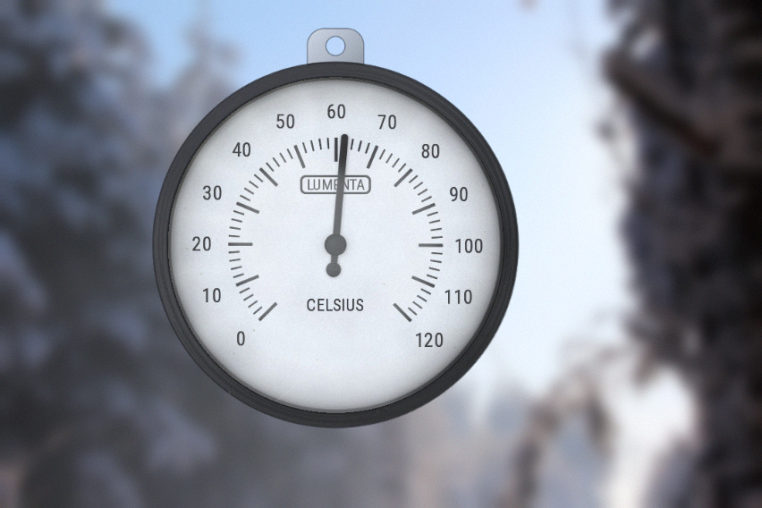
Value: 62 °C
